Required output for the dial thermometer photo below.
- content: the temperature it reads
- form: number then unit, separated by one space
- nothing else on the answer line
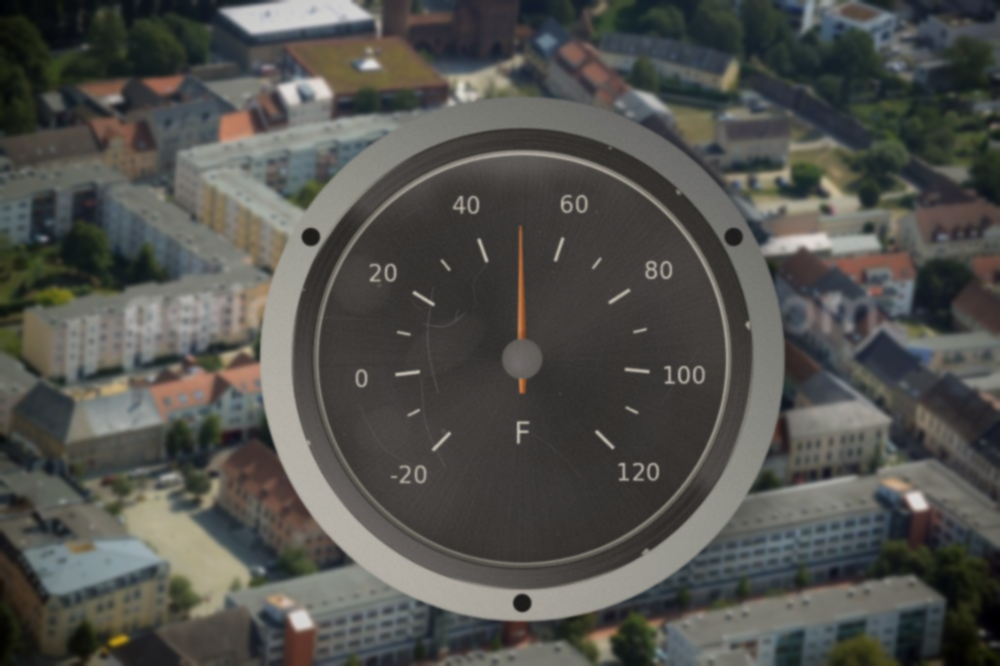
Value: 50 °F
